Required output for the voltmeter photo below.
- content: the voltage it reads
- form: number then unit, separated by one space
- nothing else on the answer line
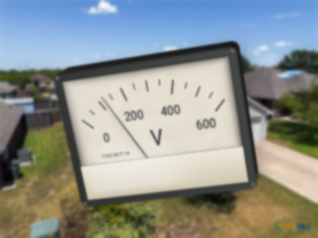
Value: 125 V
